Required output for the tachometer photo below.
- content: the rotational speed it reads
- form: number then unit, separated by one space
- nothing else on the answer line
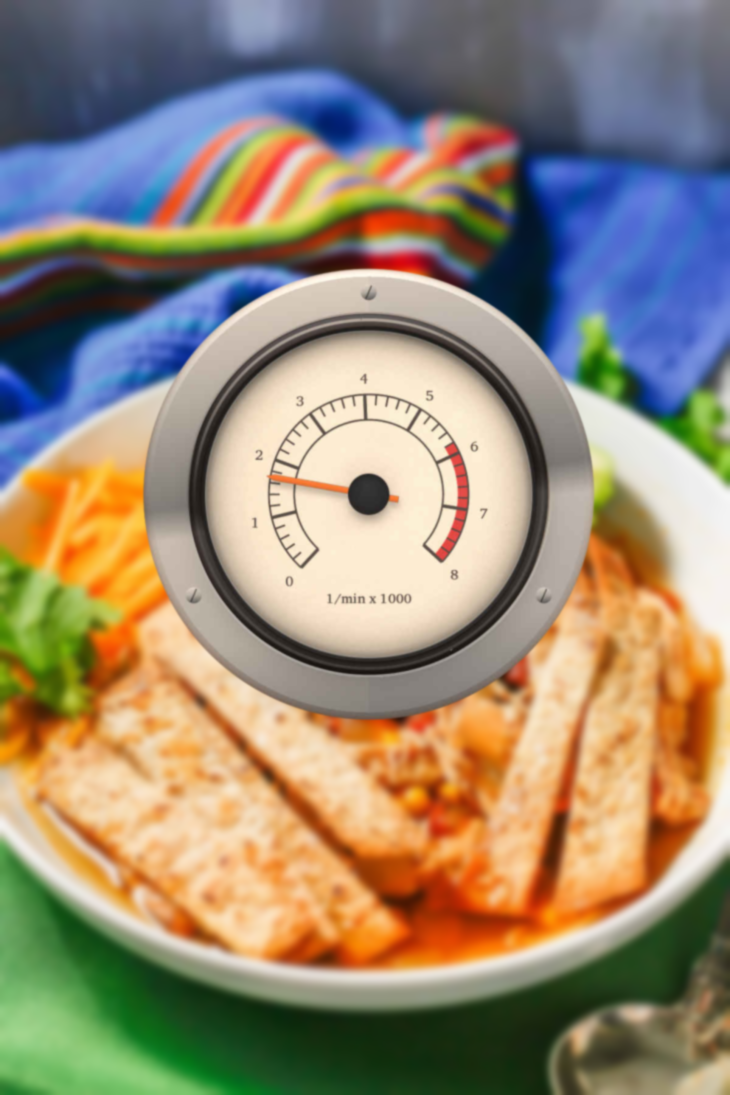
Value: 1700 rpm
